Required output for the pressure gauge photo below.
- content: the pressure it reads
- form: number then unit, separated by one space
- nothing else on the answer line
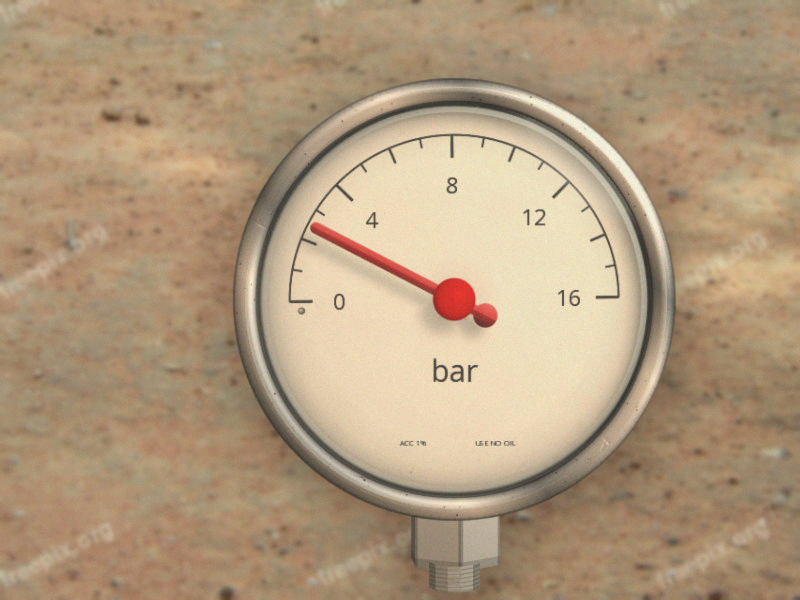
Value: 2.5 bar
